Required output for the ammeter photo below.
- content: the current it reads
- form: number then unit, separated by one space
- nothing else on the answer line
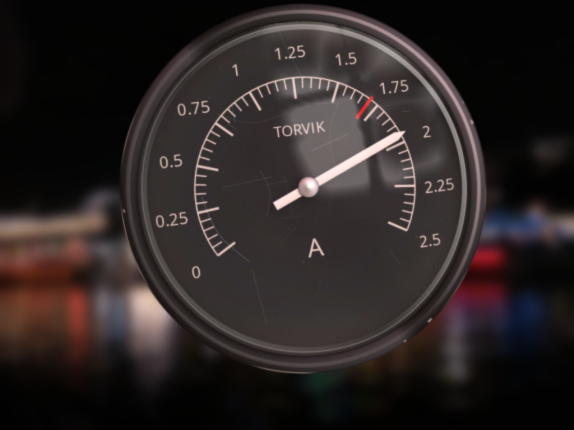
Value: 1.95 A
